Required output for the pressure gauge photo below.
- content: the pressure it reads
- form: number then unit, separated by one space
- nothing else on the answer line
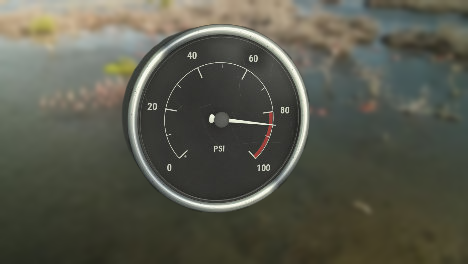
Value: 85 psi
